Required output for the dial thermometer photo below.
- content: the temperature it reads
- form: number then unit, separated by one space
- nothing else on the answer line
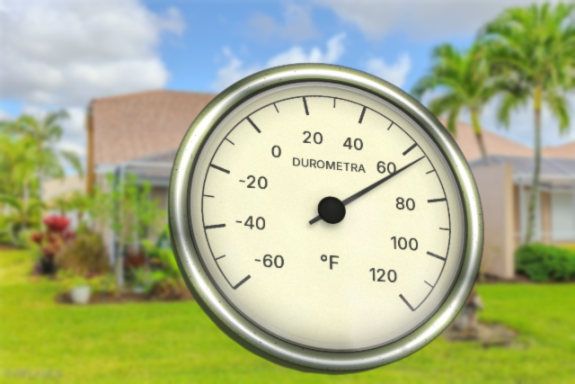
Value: 65 °F
